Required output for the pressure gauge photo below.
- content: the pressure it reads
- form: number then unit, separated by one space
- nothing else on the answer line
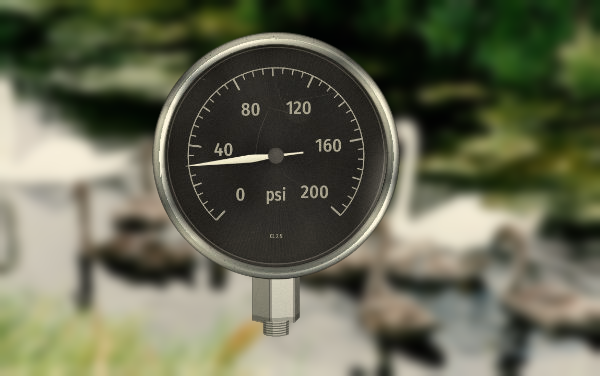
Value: 30 psi
